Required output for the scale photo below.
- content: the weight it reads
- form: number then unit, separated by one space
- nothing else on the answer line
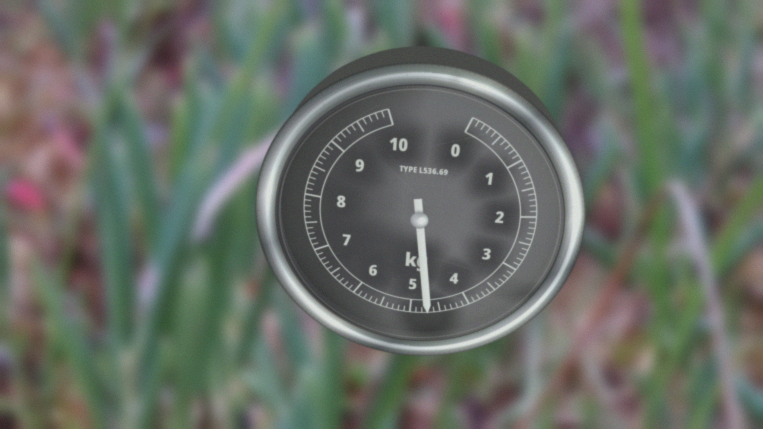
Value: 4.7 kg
